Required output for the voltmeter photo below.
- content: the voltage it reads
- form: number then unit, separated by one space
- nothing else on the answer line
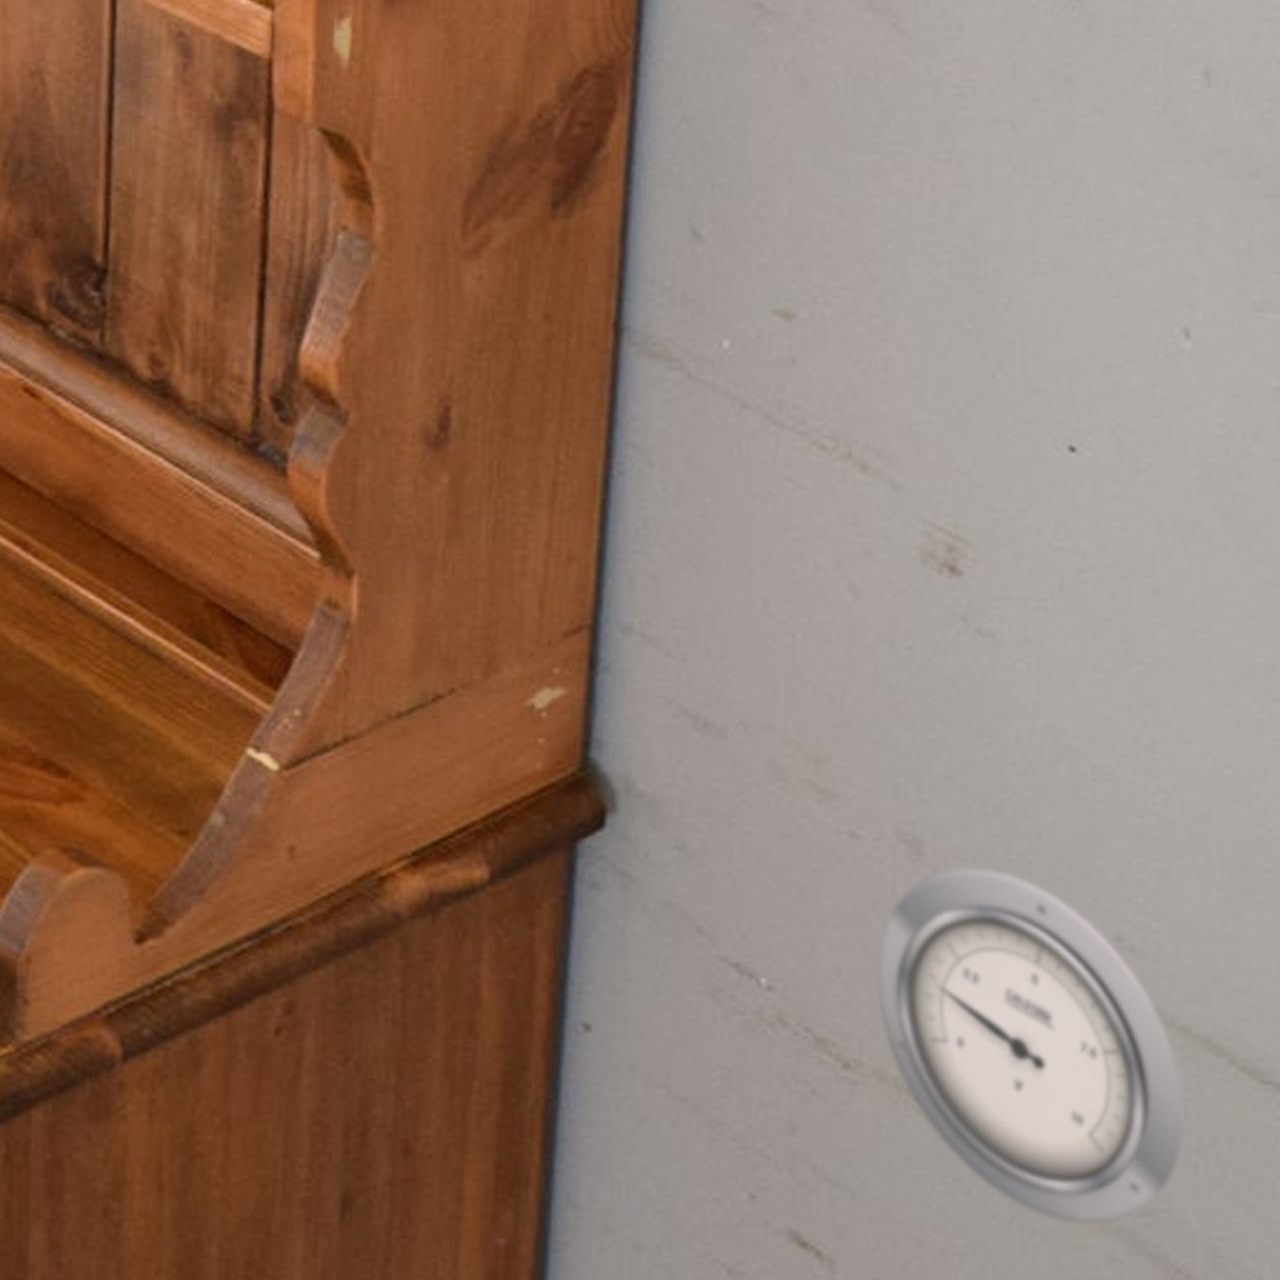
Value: 1.5 V
